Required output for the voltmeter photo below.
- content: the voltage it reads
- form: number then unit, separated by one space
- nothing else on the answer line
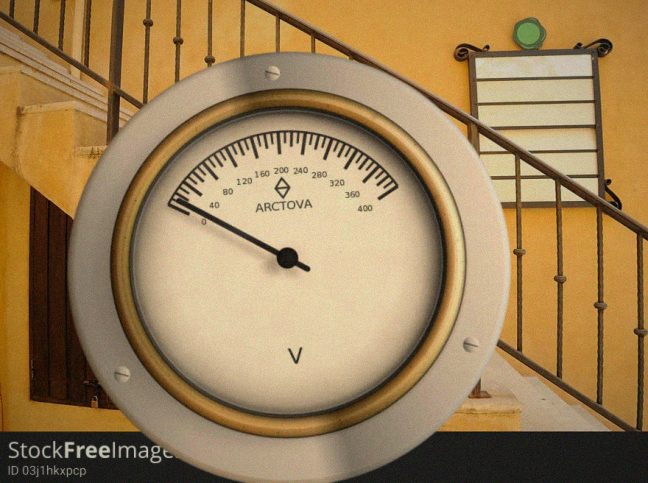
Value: 10 V
